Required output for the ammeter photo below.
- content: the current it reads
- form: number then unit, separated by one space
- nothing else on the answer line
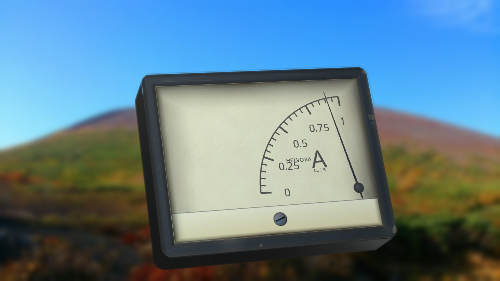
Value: 0.9 A
